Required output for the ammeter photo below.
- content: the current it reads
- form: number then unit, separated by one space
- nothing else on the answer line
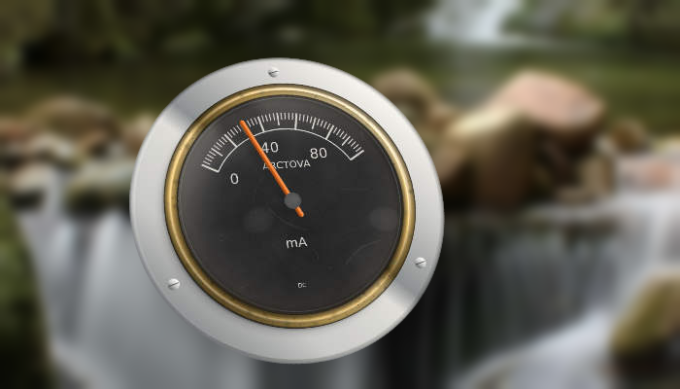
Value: 30 mA
